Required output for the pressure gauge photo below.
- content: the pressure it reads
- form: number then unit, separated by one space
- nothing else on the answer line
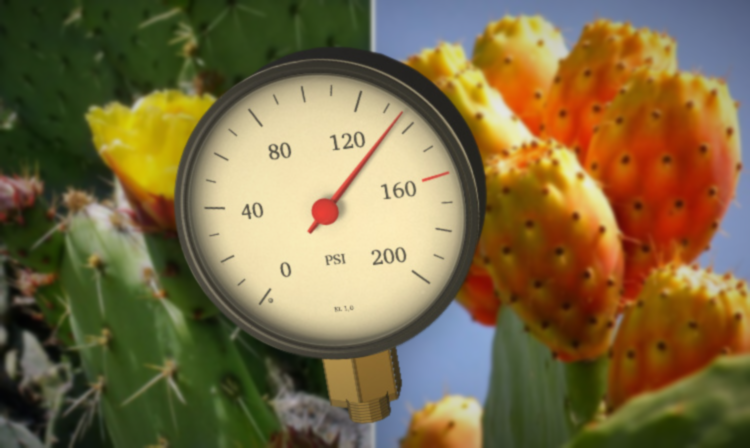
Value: 135 psi
